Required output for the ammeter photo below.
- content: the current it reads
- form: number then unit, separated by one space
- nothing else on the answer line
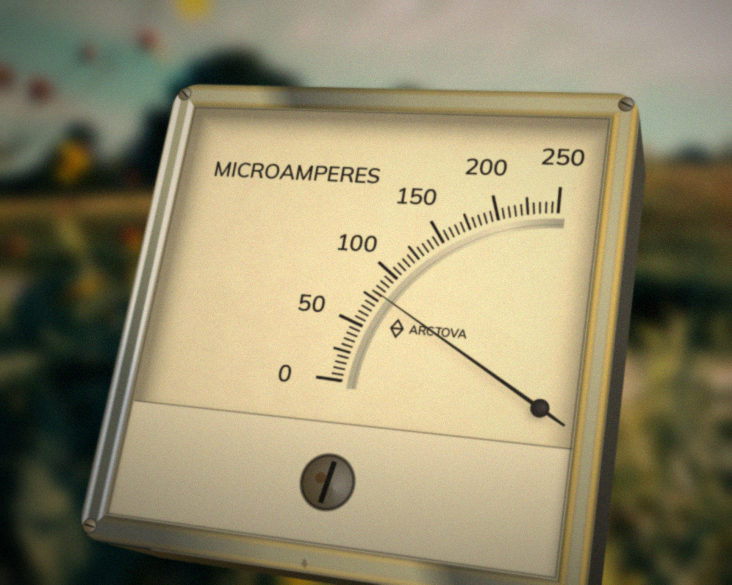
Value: 80 µA
